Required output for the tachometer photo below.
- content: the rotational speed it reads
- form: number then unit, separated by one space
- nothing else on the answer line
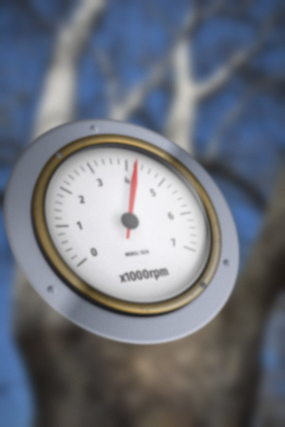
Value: 4200 rpm
